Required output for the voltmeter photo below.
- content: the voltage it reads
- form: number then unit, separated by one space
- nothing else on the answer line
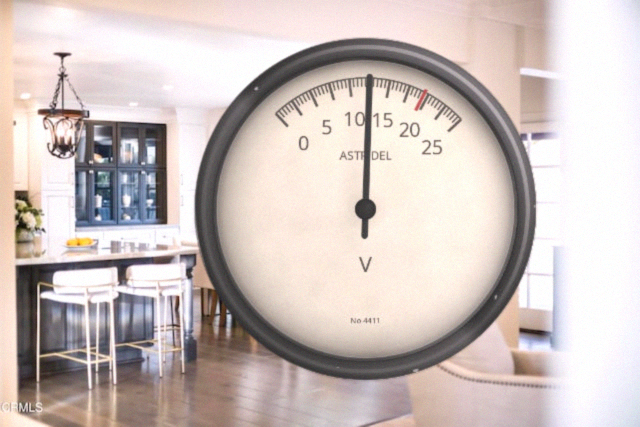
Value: 12.5 V
